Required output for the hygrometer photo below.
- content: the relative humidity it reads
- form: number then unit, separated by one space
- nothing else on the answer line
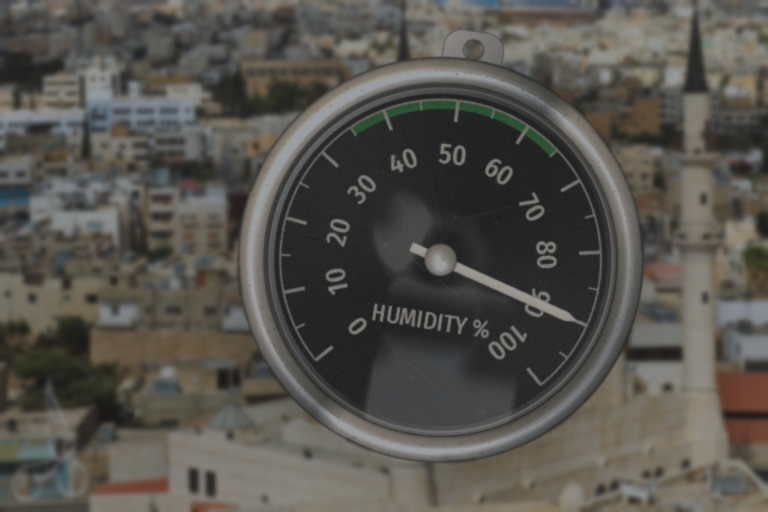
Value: 90 %
